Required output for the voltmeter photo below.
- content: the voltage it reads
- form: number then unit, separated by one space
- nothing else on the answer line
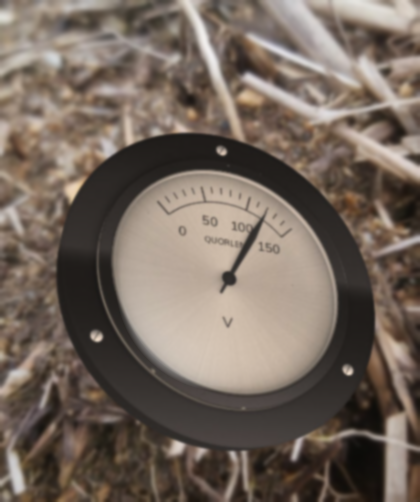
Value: 120 V
